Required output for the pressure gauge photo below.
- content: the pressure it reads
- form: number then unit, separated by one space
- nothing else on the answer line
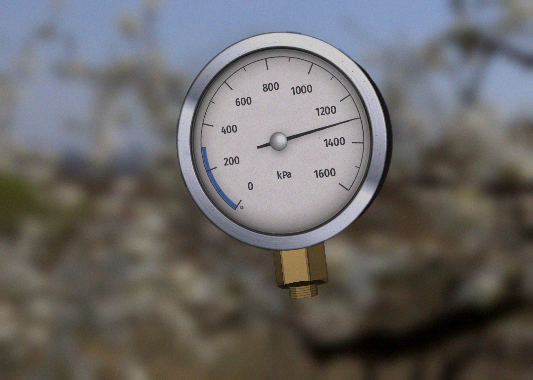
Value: 1300 kPa
